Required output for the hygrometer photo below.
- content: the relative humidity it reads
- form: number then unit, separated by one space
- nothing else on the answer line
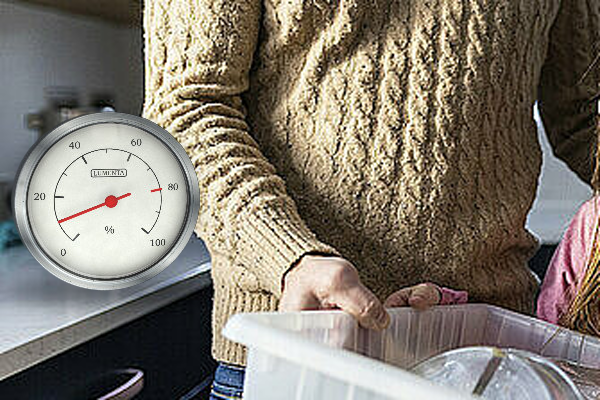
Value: 10 %
